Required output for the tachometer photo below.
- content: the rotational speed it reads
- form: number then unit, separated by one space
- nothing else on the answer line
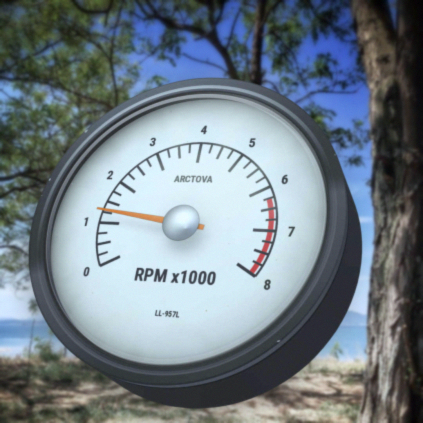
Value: 1250 rpm
